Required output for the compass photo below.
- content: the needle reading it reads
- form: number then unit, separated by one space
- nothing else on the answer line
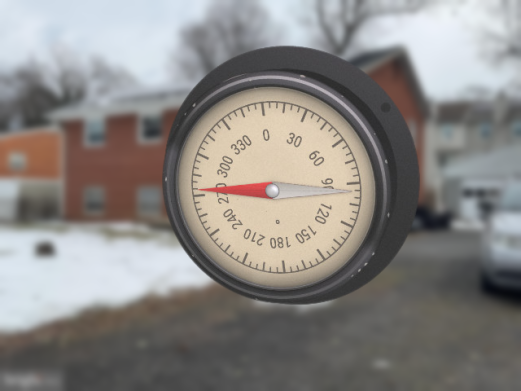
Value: 275 °
